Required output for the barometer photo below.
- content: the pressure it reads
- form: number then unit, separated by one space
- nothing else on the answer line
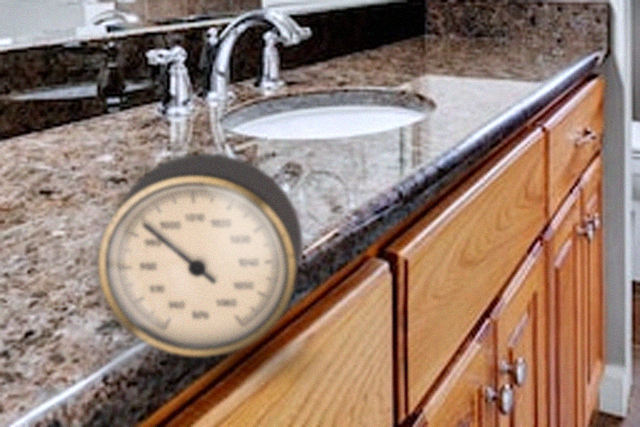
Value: 995 hPa
